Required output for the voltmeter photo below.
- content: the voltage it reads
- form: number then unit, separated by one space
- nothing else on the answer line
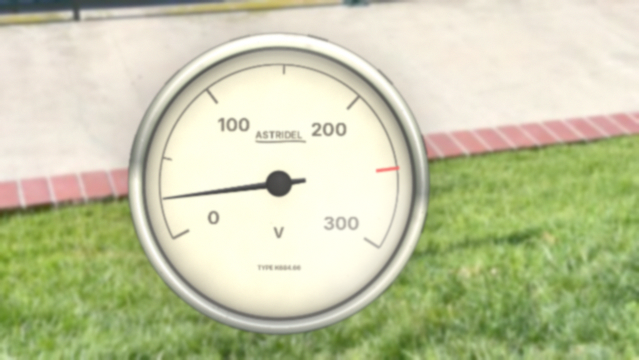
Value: 25 V
